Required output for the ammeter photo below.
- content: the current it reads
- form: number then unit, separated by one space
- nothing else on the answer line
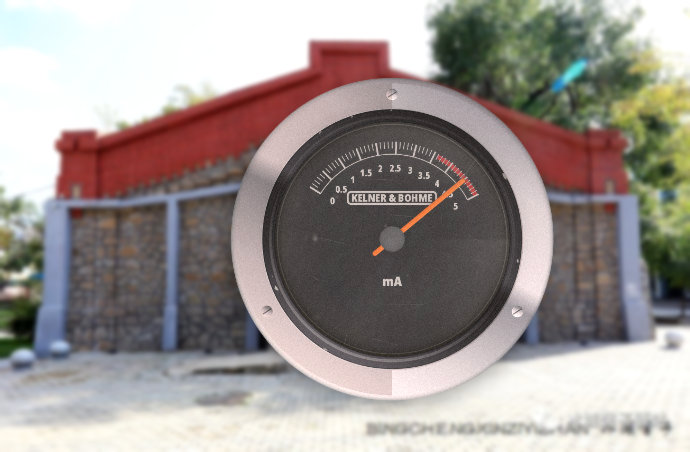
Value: 4.5 mA
